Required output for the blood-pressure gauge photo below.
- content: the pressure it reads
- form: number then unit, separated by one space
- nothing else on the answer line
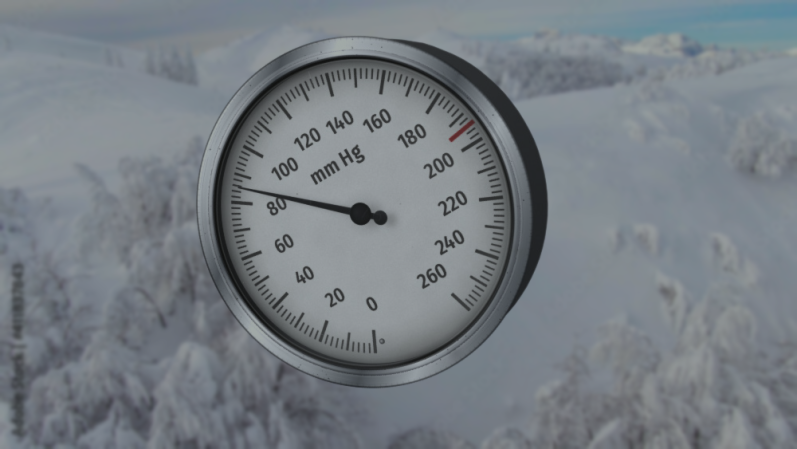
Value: 86 mmHg
